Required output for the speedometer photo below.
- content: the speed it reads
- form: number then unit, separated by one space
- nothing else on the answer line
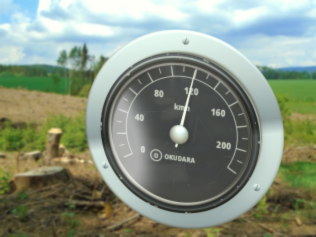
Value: 120 km/h
